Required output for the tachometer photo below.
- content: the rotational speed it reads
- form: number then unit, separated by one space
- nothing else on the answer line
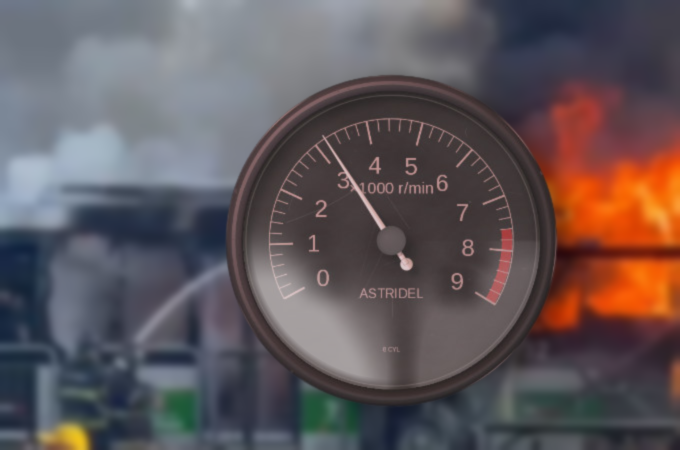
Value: 3200 rpm
